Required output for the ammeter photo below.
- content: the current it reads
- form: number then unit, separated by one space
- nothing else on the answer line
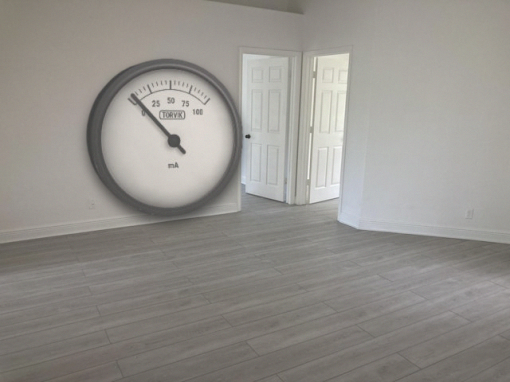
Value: 5 mA
